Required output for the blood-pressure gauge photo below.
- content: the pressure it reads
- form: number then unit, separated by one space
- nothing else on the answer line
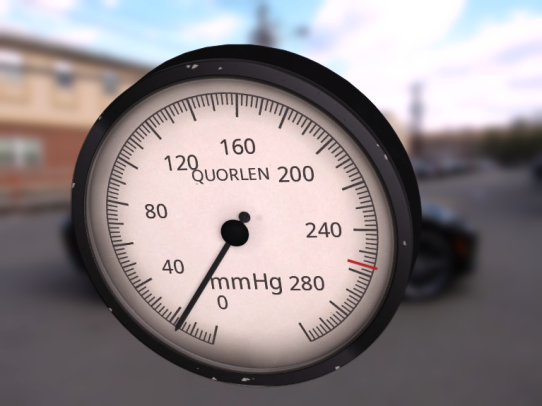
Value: 16 mmHg
